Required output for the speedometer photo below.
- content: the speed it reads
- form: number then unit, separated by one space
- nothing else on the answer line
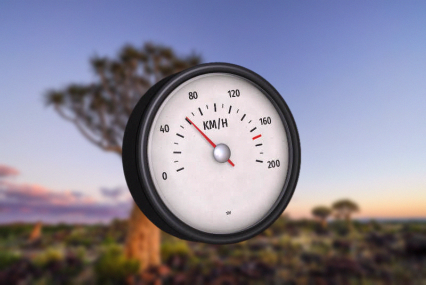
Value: 60 km/h
